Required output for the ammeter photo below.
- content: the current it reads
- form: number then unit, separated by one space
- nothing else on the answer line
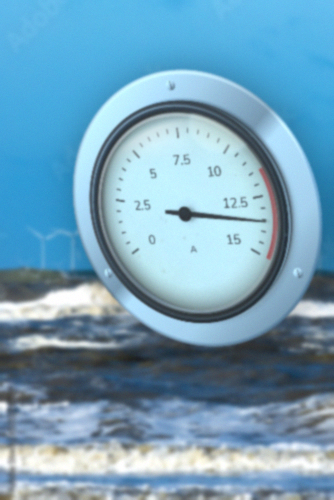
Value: 13.5 A
